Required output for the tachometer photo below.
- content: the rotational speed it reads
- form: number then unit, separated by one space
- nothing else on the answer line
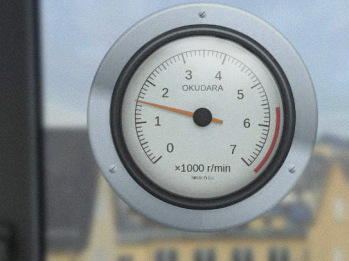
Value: 1500 rpm
